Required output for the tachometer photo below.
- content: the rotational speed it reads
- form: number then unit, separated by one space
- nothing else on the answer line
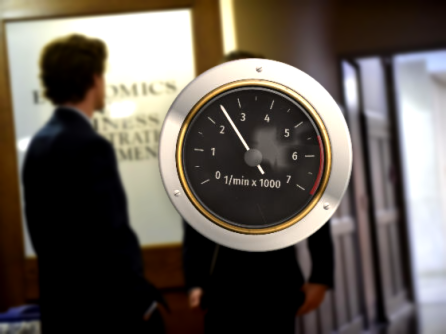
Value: 2500 rpm
